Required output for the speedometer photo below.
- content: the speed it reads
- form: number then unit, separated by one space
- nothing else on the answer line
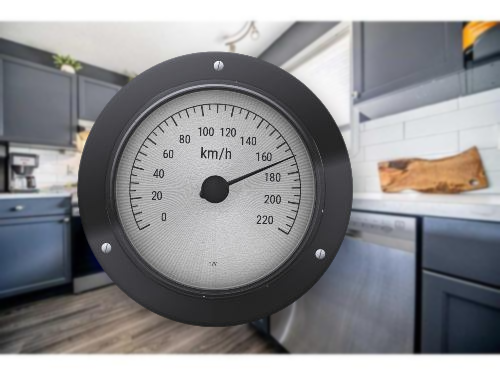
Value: 170 km/h
